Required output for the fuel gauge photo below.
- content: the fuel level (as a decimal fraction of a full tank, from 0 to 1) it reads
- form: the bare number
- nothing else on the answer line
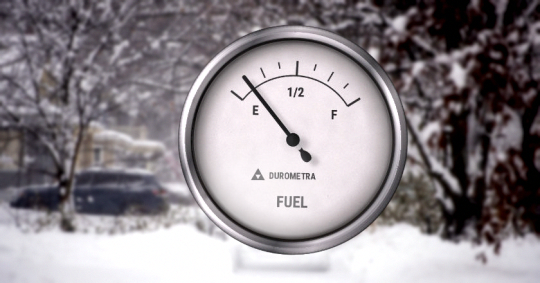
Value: 0.125
